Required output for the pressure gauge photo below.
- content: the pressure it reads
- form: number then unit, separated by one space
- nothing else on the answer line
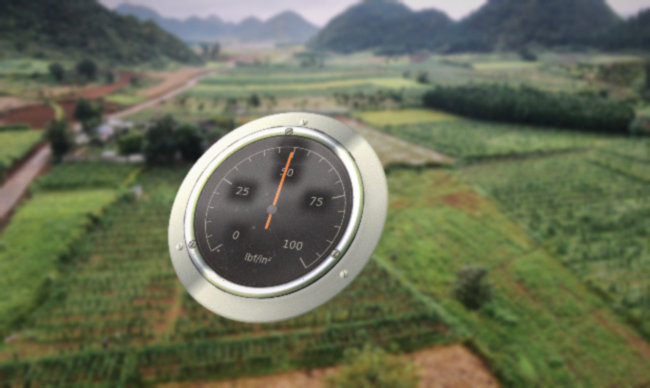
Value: 50 psi
